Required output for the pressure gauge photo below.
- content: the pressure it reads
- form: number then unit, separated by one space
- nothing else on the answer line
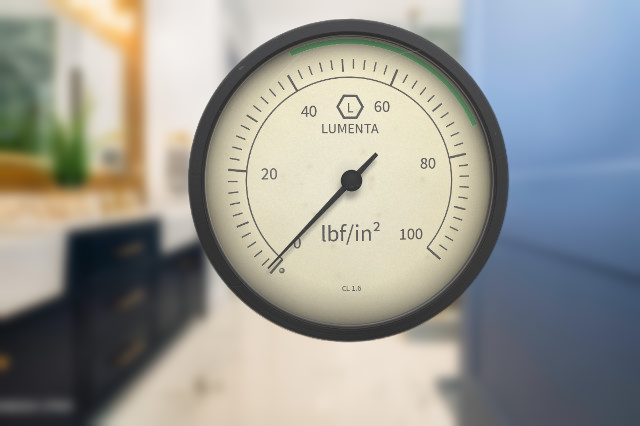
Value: 1 psi
